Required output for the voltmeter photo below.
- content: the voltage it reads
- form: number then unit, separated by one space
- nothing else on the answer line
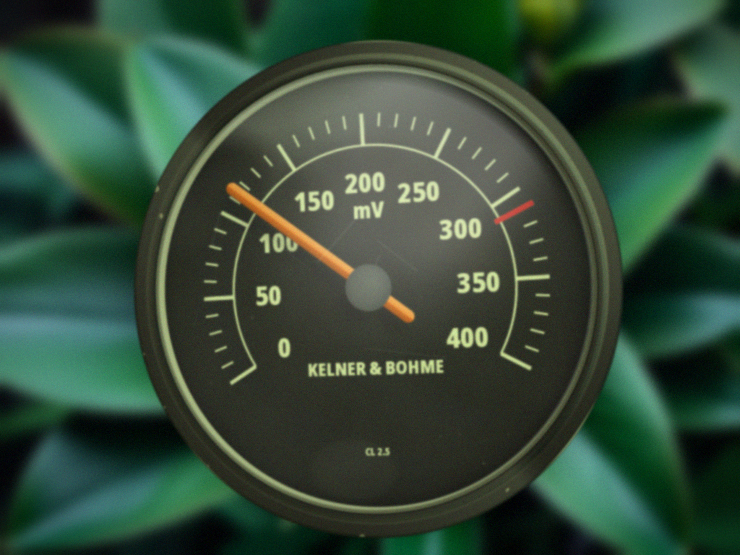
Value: 115 mV
